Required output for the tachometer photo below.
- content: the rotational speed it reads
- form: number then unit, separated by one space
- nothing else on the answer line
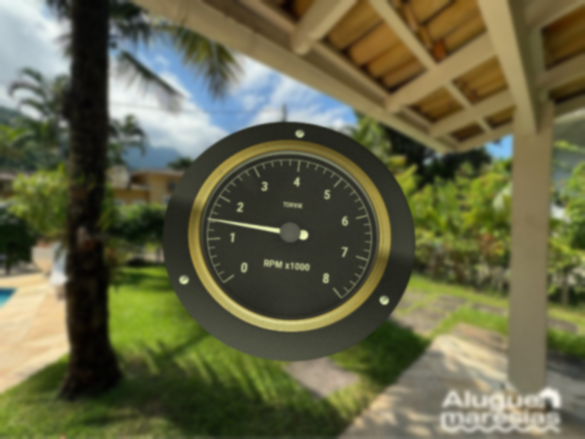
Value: 1400 rpm
